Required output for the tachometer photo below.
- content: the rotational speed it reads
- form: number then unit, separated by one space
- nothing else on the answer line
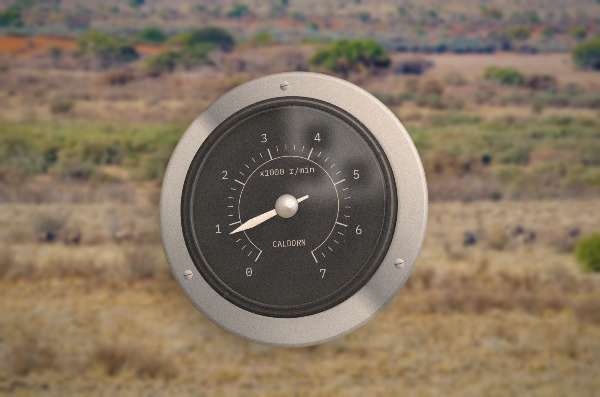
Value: 800 rpm
